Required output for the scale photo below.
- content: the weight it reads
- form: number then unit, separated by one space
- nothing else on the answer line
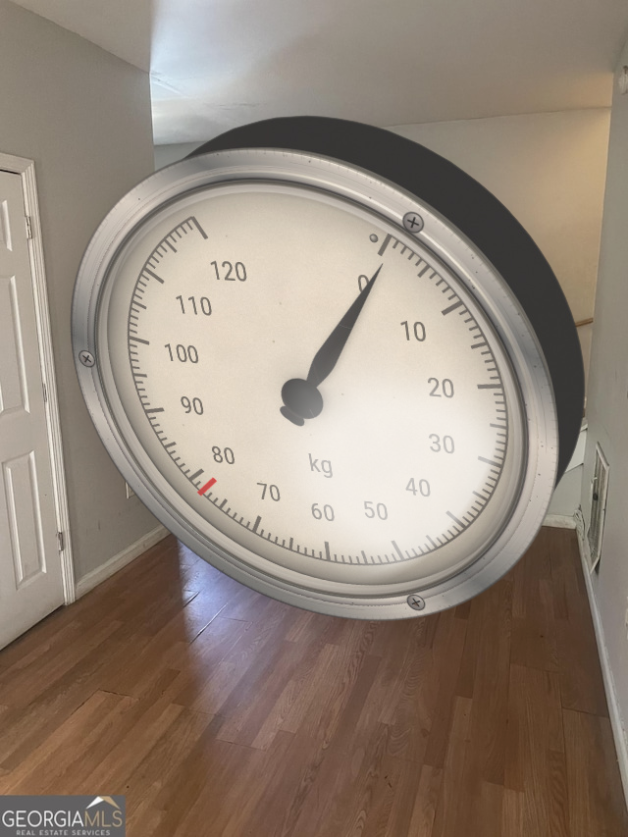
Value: 1 kg
